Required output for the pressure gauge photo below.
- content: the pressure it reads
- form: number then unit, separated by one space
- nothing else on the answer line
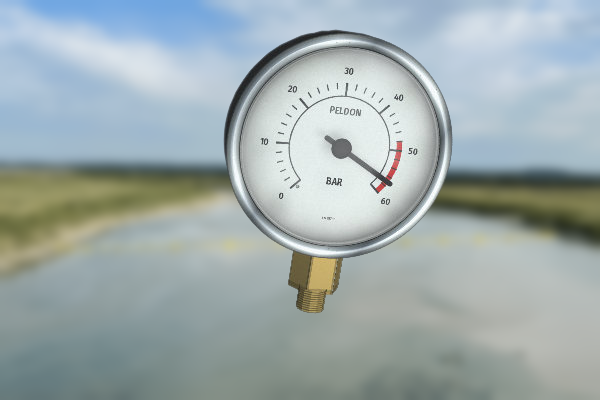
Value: 57 bar
